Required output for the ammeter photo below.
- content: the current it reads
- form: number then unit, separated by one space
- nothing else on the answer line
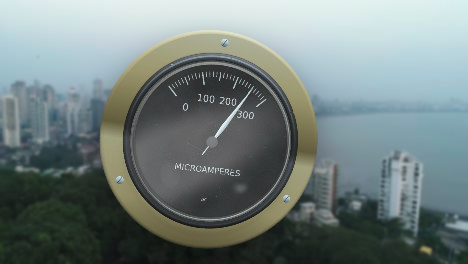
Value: 250 µA
